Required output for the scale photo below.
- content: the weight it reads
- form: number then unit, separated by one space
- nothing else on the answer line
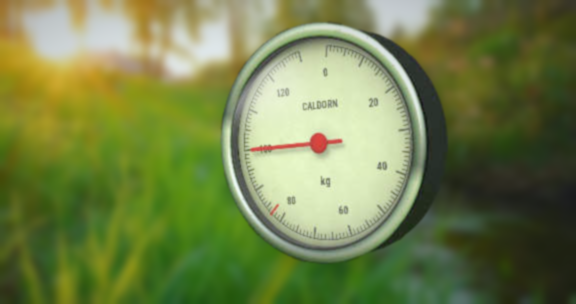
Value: 100 kg
